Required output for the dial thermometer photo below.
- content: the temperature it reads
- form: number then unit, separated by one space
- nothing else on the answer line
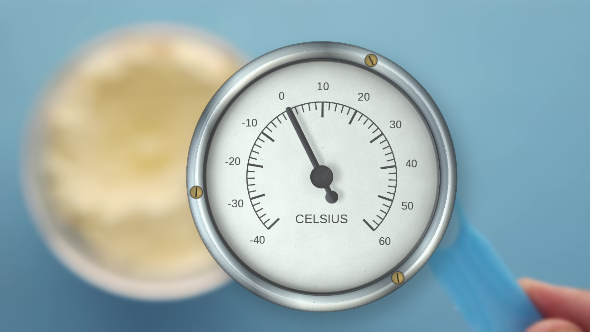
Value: 0 °C
